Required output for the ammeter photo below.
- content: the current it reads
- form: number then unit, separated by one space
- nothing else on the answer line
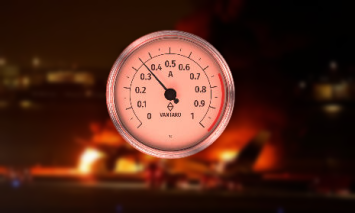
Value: 0.35 A
